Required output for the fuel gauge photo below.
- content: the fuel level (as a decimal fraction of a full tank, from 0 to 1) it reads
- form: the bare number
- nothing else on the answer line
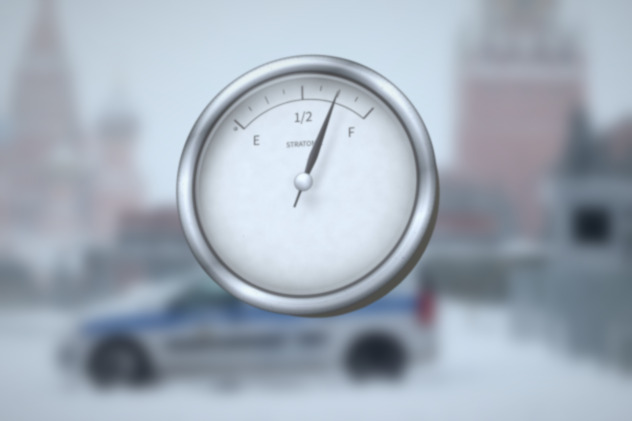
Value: 0.75
